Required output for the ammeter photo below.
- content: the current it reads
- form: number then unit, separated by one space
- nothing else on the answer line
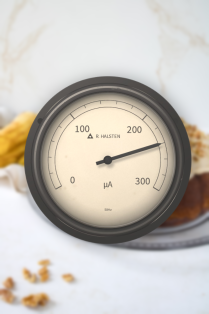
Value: 240 µA
